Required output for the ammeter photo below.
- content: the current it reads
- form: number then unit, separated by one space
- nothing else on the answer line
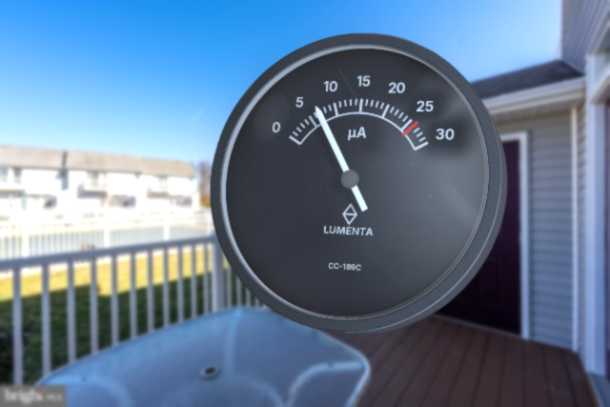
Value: 7 µA
